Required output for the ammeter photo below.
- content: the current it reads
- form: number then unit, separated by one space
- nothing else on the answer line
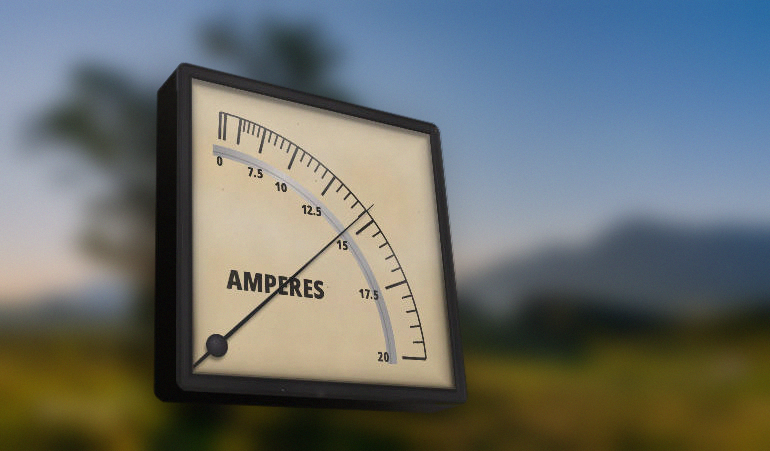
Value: 14.5 A
